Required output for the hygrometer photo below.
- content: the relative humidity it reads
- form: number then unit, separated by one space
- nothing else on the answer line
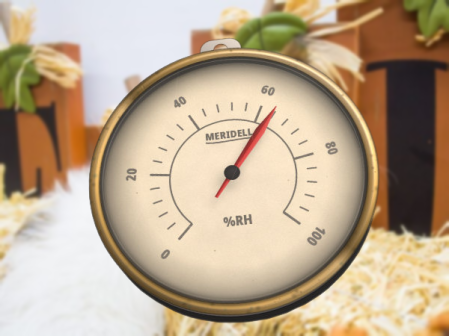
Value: 64 %
